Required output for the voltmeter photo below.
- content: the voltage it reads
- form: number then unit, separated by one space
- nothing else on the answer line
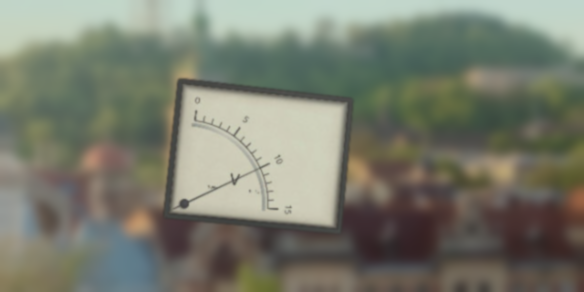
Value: 10 V
